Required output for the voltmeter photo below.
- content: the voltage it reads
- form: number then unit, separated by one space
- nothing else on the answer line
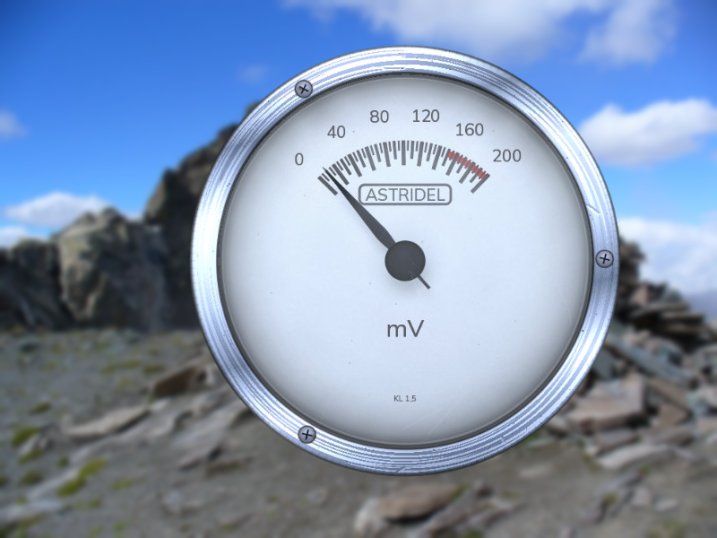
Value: 10 mV
